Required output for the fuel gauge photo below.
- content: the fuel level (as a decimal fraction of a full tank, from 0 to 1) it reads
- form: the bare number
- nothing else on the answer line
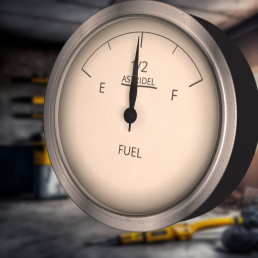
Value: 0.5
